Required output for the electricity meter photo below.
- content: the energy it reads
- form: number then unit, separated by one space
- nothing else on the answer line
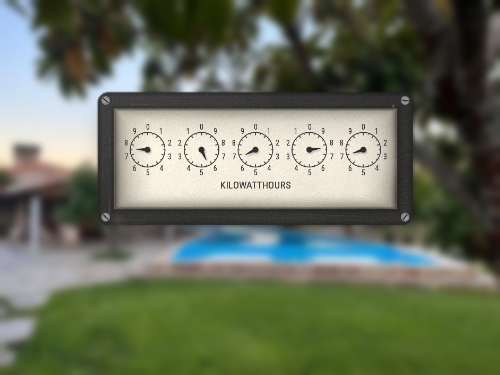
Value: 75677 kWh
